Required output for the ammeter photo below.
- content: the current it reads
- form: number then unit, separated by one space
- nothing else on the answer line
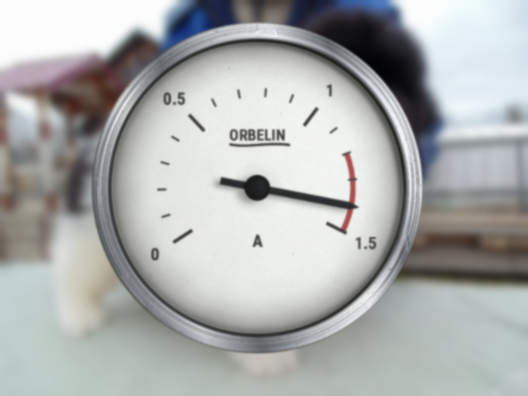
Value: 1.4 A
